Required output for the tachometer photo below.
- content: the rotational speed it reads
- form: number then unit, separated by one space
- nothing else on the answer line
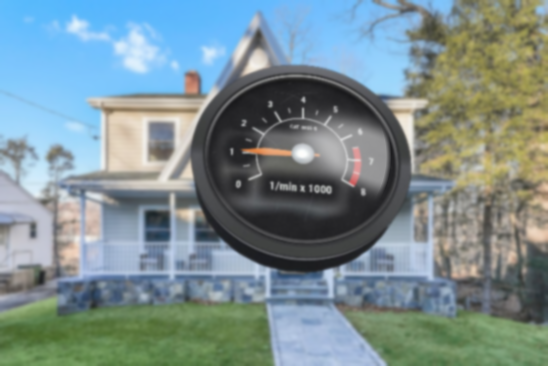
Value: 1000 rpm
